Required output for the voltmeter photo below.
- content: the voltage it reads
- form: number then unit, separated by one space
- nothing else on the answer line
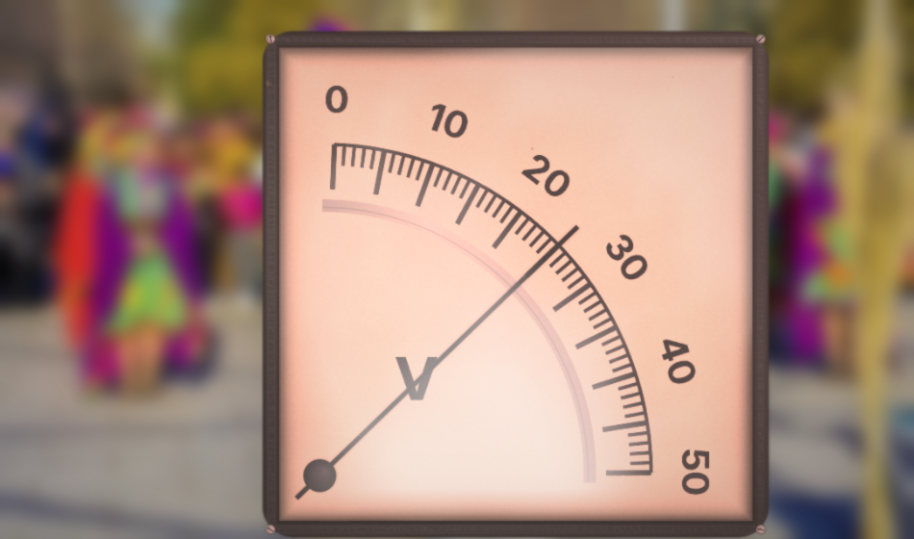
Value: 25 V
